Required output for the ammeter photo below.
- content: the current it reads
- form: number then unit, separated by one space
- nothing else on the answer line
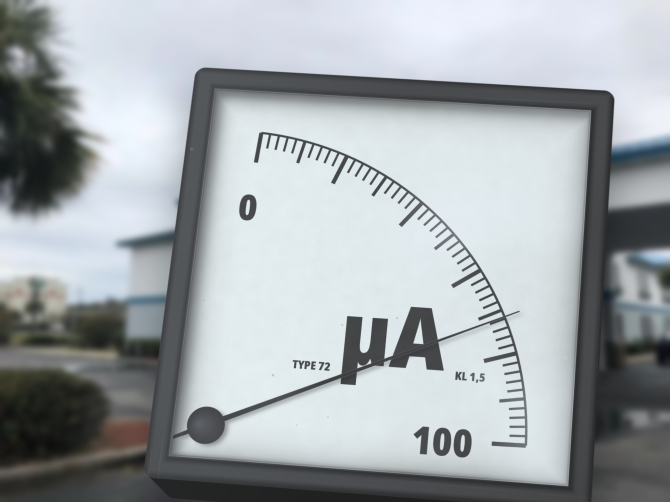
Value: 72 µA
